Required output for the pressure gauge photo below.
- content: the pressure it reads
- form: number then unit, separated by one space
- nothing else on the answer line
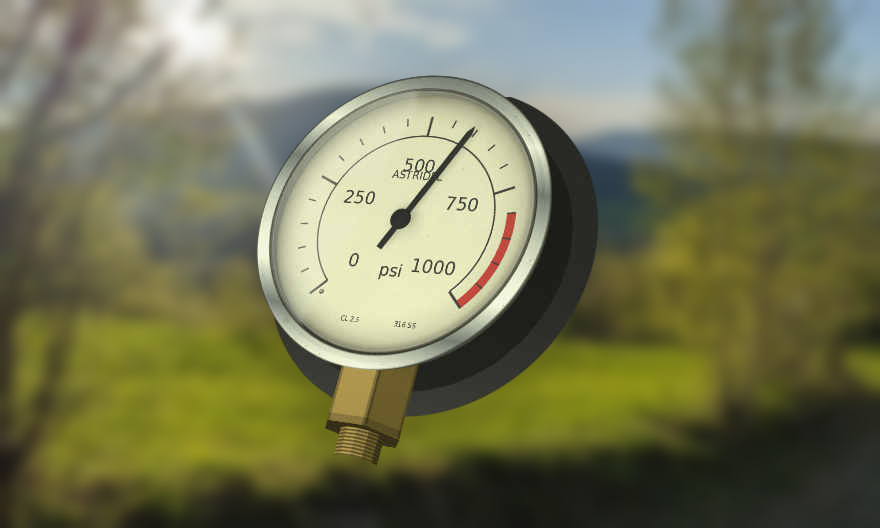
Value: 600 psi
